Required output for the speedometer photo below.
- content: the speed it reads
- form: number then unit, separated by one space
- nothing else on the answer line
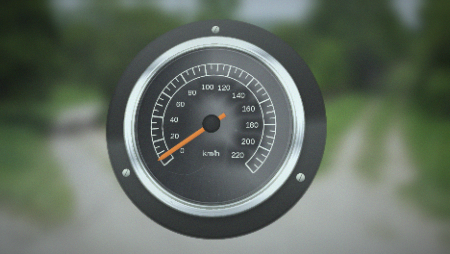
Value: 5 km/h
